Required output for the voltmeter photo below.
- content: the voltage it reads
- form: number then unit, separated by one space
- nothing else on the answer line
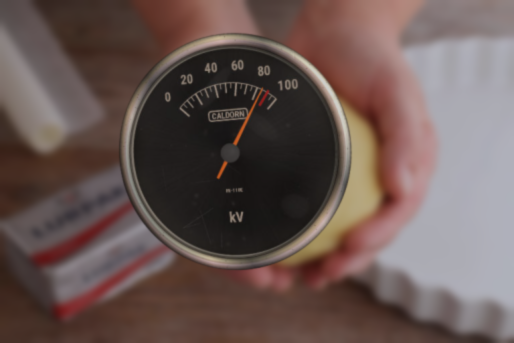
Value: 85 kV
